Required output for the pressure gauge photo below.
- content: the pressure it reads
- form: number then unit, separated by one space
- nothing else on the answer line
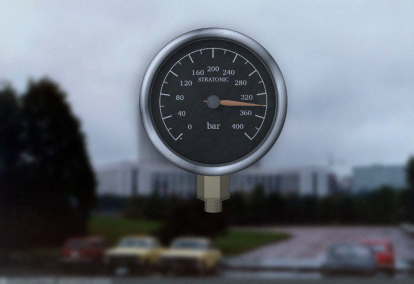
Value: 340 bar
